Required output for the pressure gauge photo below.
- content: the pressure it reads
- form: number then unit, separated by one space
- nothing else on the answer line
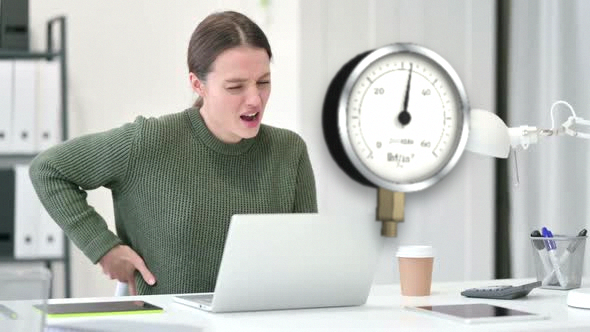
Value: 32 psi
